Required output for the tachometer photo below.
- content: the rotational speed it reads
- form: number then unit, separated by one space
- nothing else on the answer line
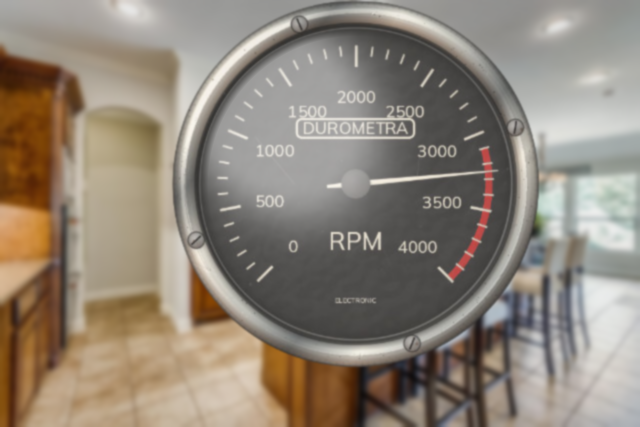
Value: 3250 rpm
